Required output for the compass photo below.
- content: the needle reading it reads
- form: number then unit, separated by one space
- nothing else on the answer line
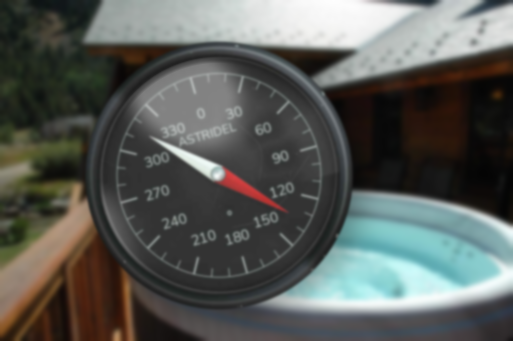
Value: 135 °
